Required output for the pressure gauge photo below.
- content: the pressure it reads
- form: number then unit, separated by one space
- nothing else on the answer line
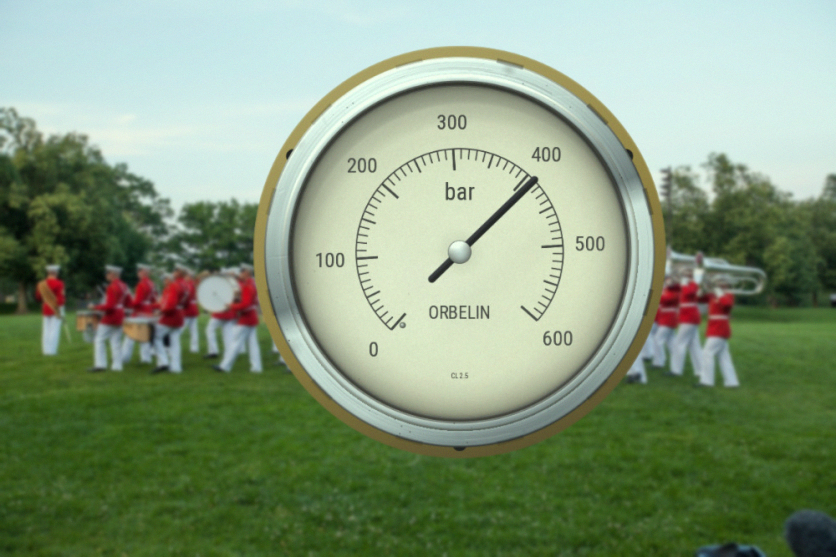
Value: 410 bar
